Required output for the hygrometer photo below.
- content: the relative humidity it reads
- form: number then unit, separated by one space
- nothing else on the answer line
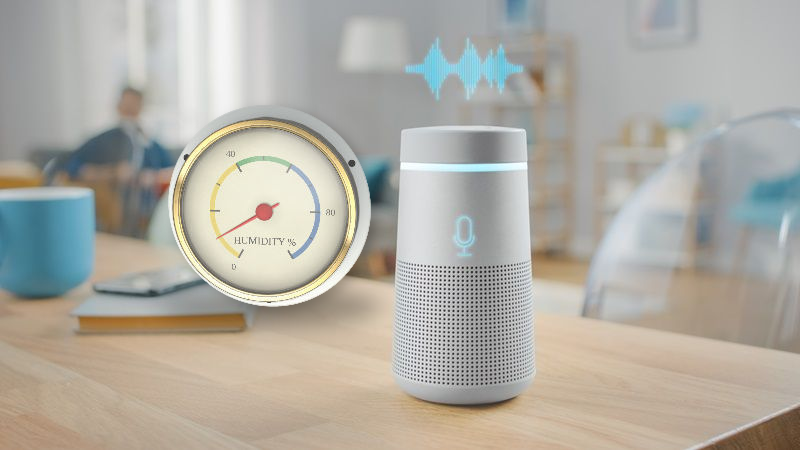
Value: 10 %
